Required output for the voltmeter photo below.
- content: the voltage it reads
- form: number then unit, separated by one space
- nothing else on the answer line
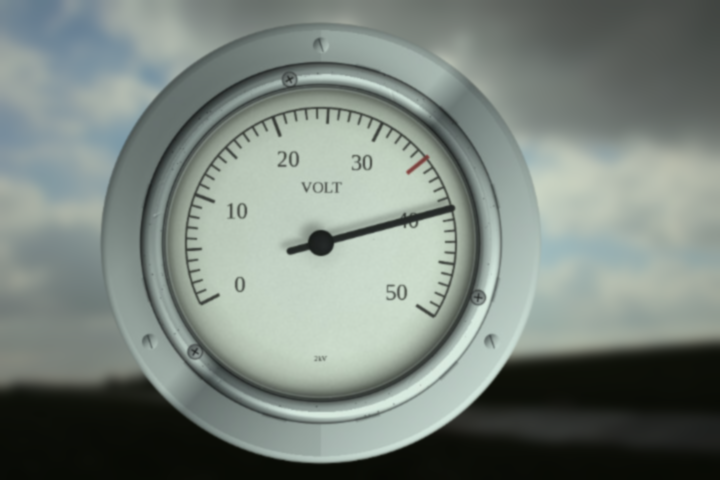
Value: 40 V
